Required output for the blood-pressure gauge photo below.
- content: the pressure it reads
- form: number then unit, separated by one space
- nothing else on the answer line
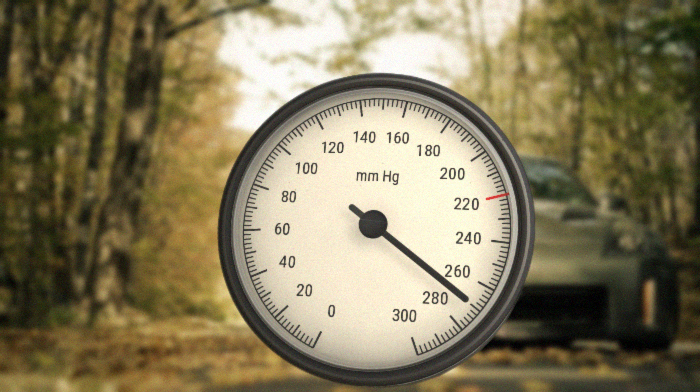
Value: 270 mmHg
